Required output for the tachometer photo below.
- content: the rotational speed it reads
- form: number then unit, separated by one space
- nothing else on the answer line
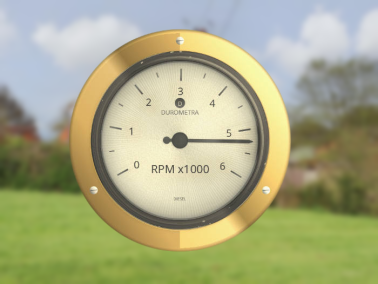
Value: 5250 rpm
